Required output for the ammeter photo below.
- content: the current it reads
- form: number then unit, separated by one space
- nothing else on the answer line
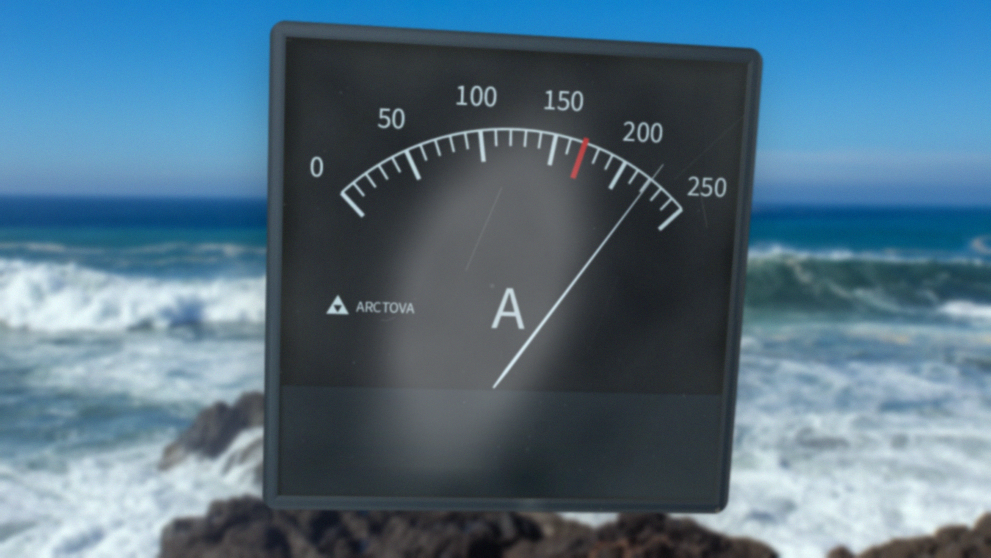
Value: 220 A
